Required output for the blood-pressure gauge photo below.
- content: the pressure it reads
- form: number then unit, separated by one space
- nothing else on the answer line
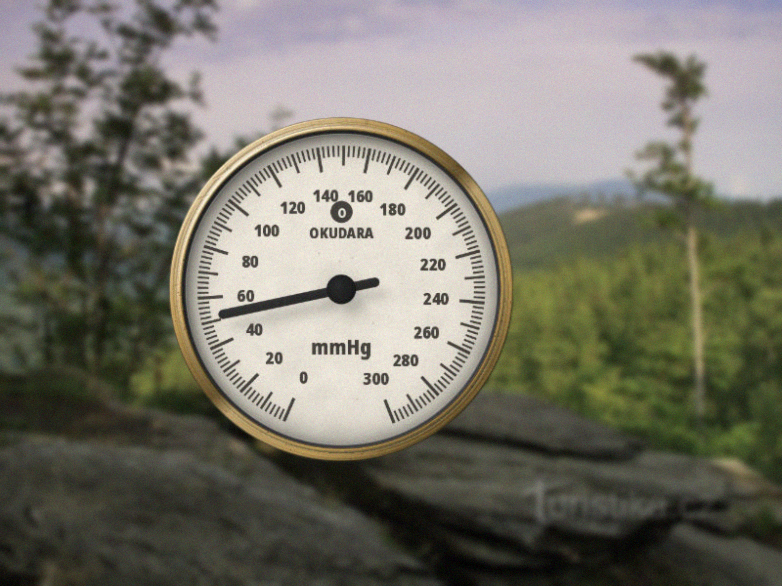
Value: 52 mmHg
